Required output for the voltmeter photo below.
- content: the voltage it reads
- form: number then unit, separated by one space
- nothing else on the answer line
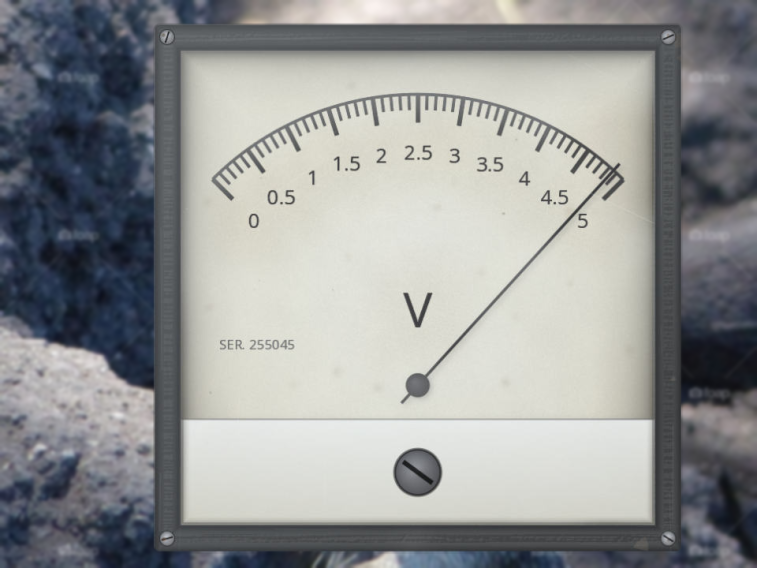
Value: 4.85 V
